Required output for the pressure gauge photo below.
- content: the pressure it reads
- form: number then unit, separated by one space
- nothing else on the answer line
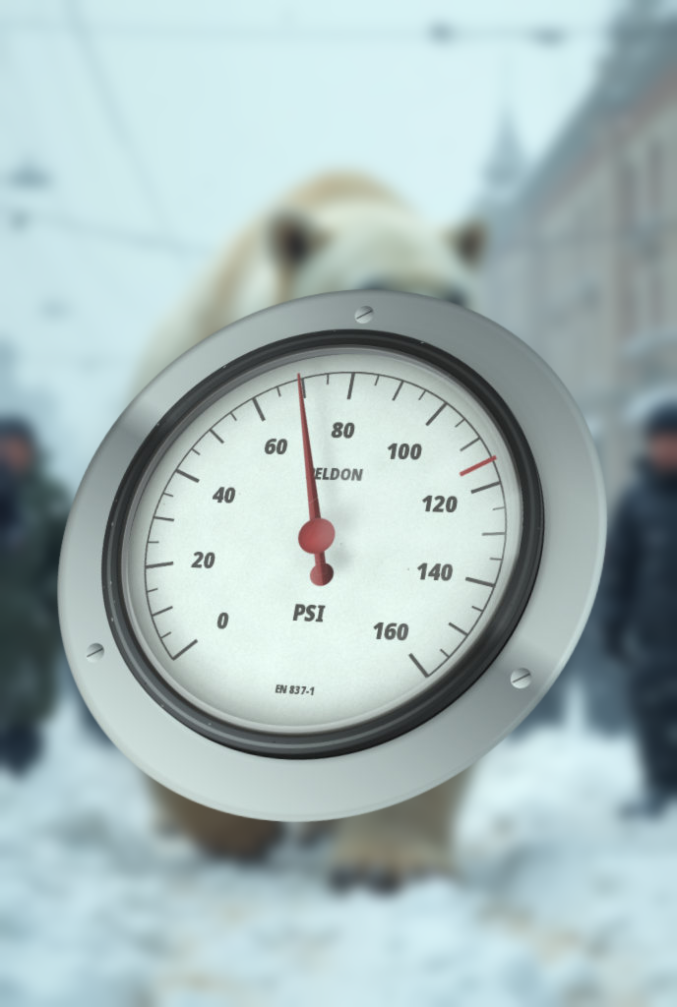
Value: 70 psi
